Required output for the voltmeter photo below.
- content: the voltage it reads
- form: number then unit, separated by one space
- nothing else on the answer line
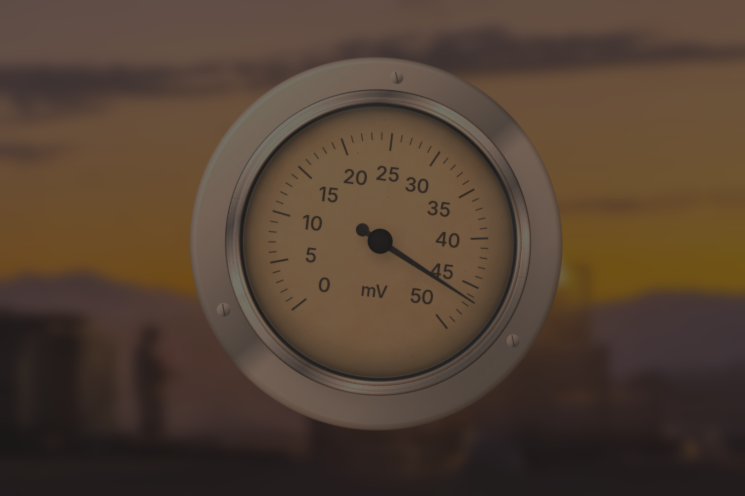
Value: 46.5 mV
